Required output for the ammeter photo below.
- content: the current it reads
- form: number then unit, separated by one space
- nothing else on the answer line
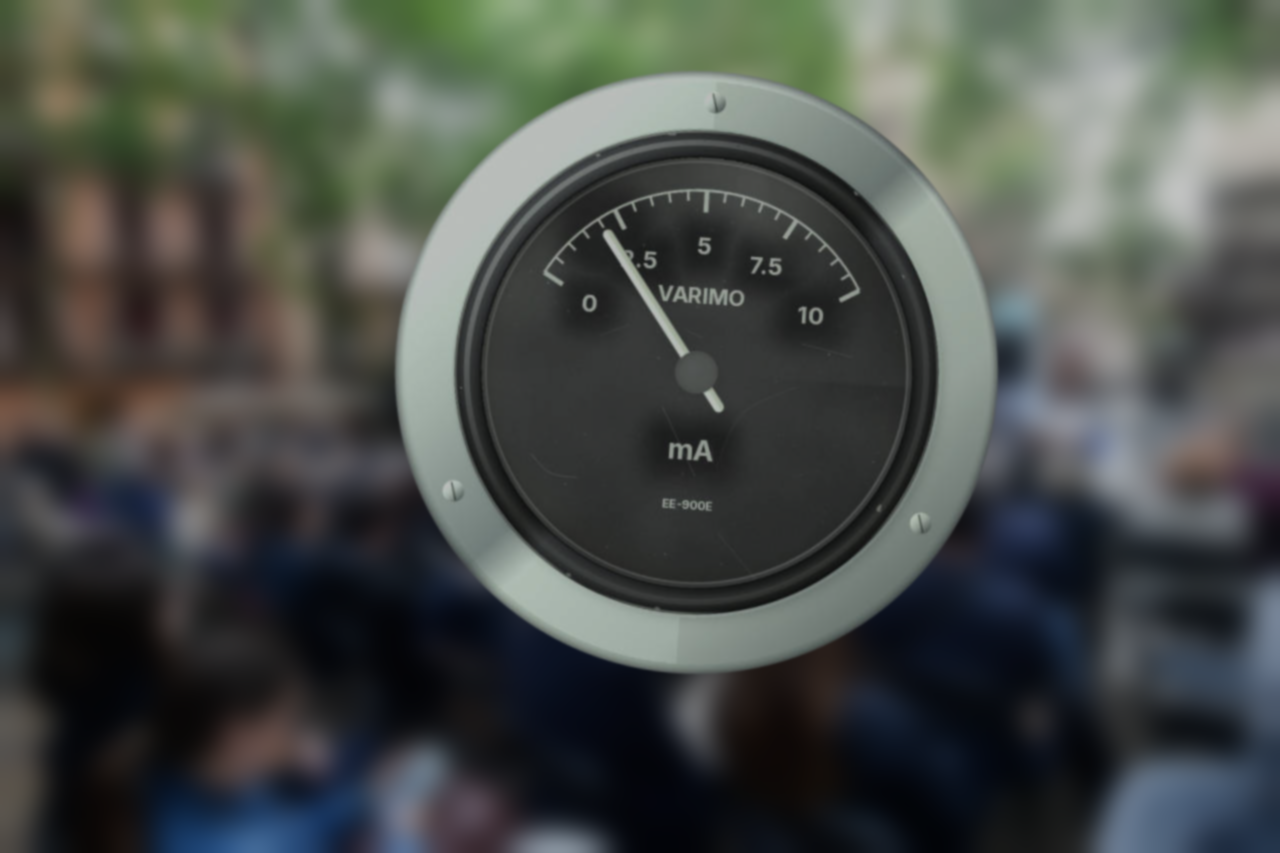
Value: 2 mA
